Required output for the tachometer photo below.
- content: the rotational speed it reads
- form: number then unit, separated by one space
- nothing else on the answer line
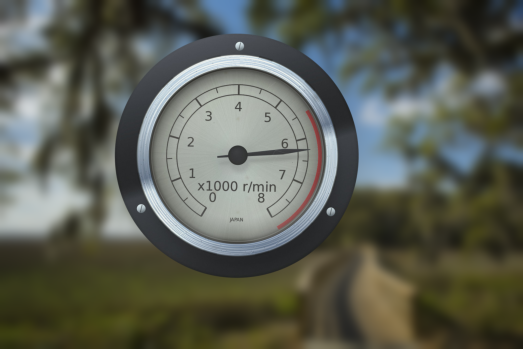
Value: 6250 rpm
